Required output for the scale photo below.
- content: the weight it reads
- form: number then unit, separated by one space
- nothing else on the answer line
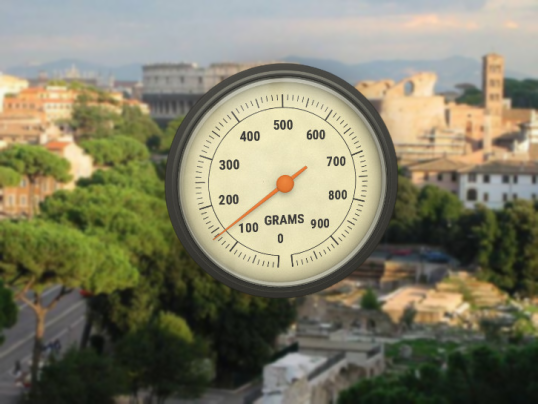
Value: 140 g
